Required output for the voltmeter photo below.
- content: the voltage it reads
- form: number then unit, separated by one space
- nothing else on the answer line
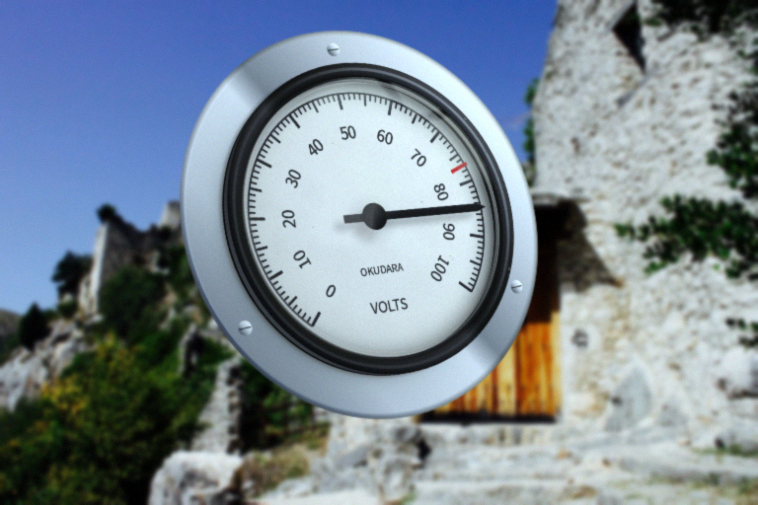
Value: 85 V
